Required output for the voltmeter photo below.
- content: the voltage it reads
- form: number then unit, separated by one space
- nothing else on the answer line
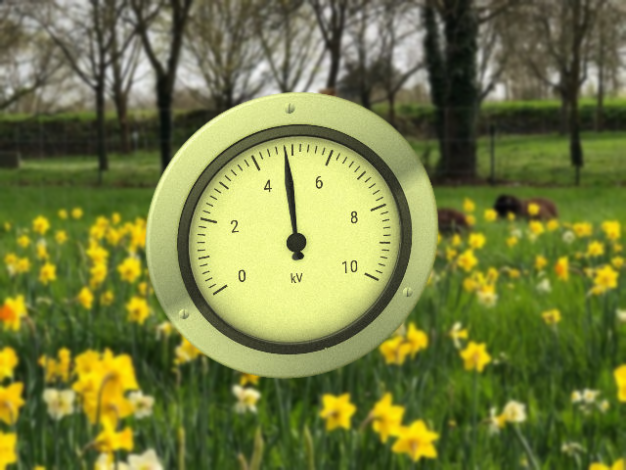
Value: 4.8 kV
